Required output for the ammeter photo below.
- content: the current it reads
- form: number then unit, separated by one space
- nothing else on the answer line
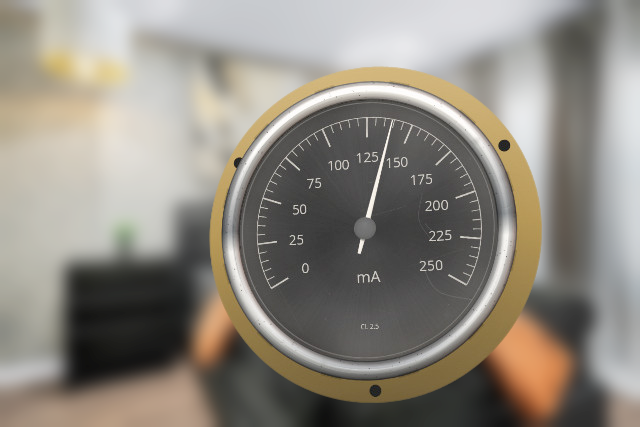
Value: 140 mA
